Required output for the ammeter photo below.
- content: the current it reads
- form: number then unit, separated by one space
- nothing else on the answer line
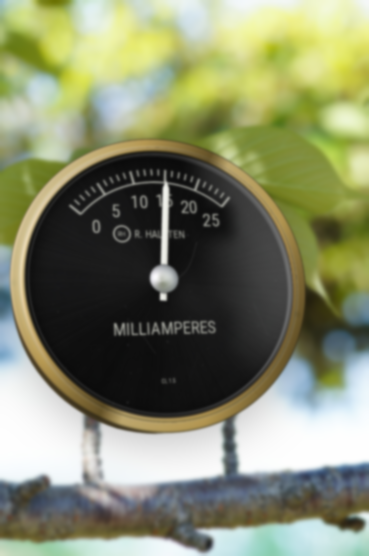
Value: 15 mA
